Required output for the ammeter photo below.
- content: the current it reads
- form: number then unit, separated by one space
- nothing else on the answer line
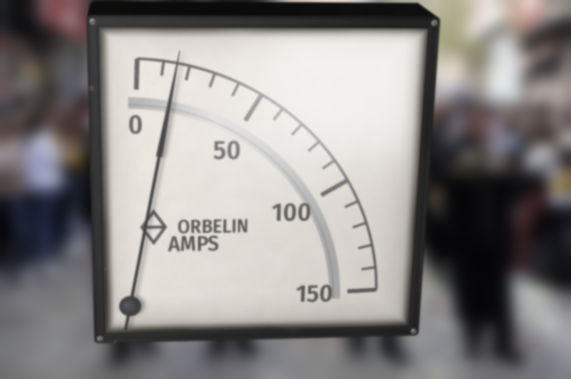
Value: 15 A
